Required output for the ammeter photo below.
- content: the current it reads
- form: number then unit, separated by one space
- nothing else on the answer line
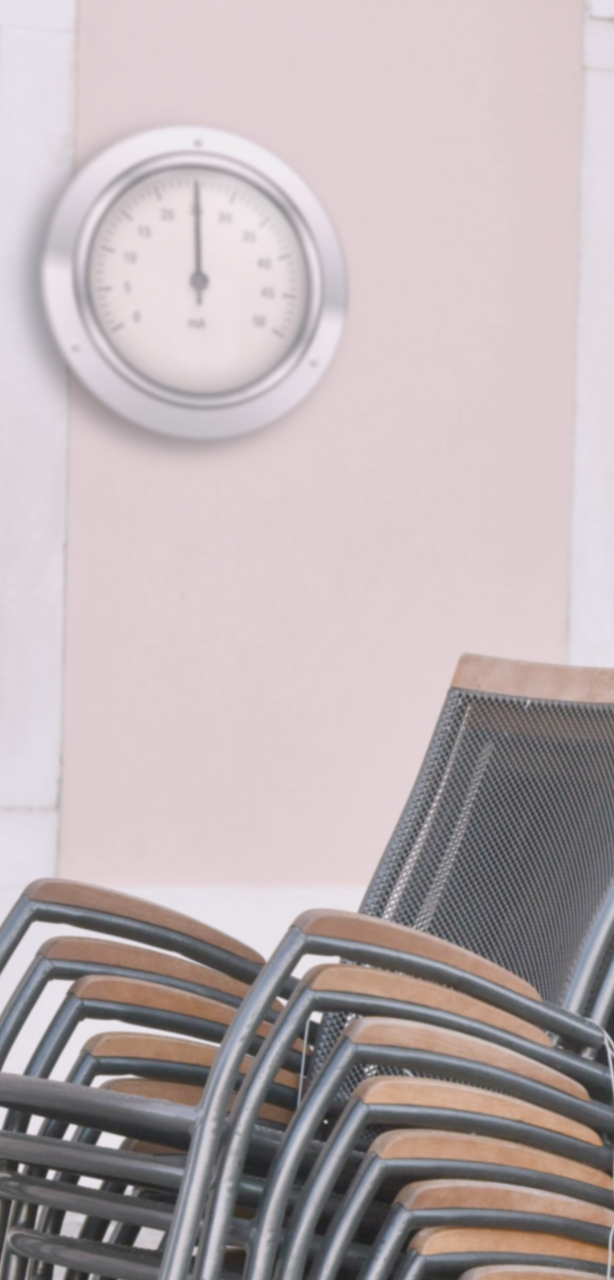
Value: 25 mA
